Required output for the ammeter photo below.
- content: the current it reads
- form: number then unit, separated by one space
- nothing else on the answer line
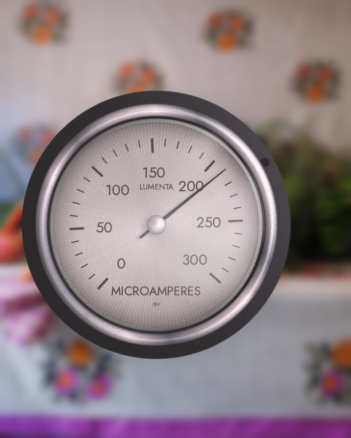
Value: 210 µA
